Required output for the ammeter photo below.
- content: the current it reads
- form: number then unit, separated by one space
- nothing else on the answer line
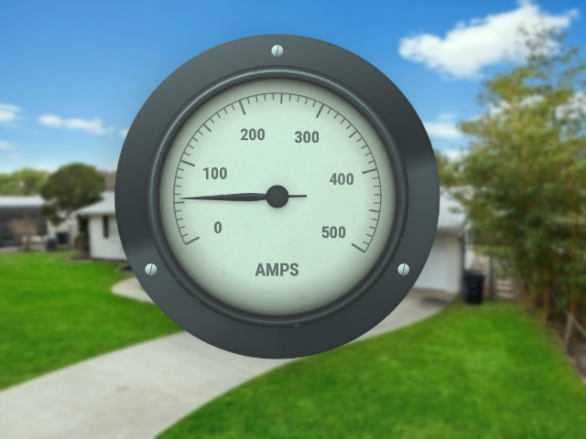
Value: 55 A
